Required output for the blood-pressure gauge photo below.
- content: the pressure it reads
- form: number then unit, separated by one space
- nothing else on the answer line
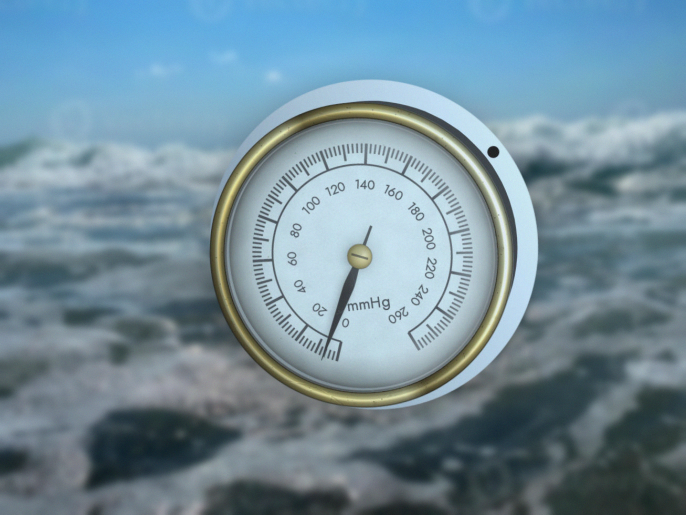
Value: 6 mmHg
